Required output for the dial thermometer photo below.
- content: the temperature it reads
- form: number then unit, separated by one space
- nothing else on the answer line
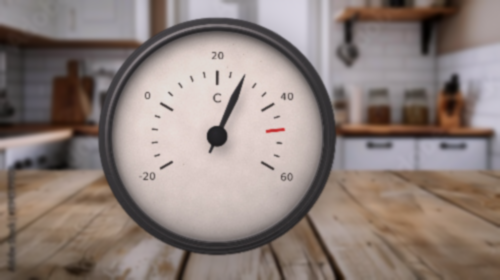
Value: 28 °C
